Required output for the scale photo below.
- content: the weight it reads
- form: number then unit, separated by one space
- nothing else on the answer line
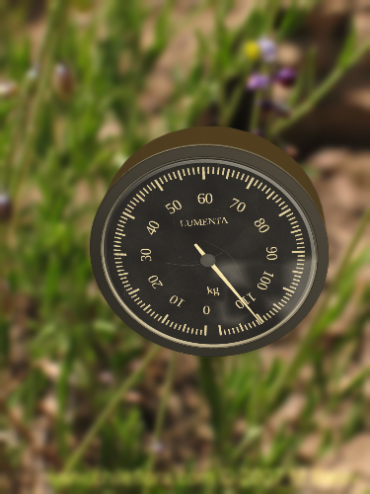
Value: 110 kg
